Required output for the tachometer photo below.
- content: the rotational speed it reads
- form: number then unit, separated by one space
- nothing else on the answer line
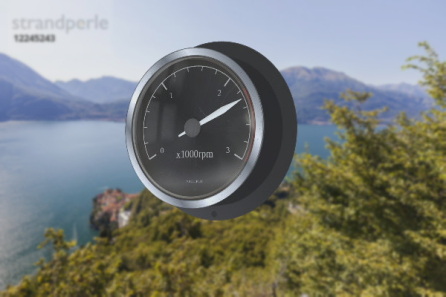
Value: 2300 rpm
